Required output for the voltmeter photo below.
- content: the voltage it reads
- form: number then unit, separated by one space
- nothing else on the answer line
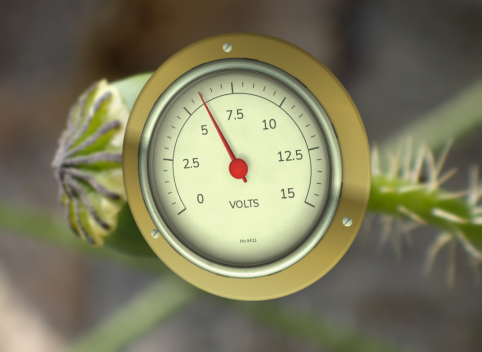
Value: 6 V
